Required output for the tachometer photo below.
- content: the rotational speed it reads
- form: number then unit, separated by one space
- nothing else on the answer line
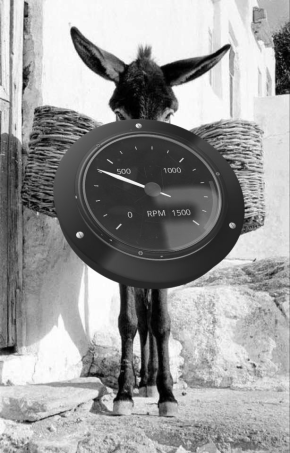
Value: 400 rpm
